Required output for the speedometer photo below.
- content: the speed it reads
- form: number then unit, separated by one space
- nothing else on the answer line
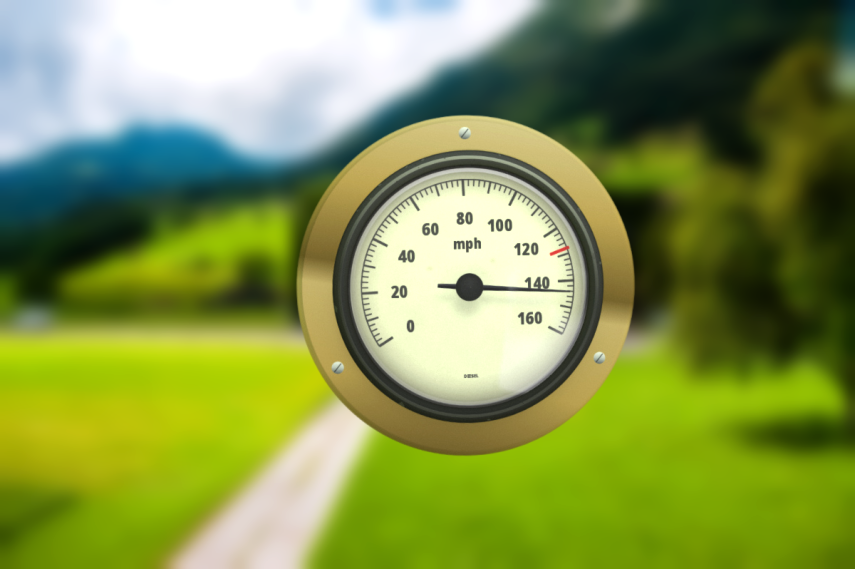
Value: 144 mph
